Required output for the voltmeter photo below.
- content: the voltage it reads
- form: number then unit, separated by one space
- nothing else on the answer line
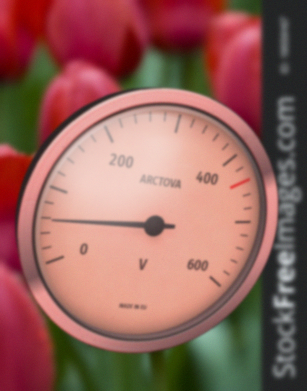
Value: 60 V
